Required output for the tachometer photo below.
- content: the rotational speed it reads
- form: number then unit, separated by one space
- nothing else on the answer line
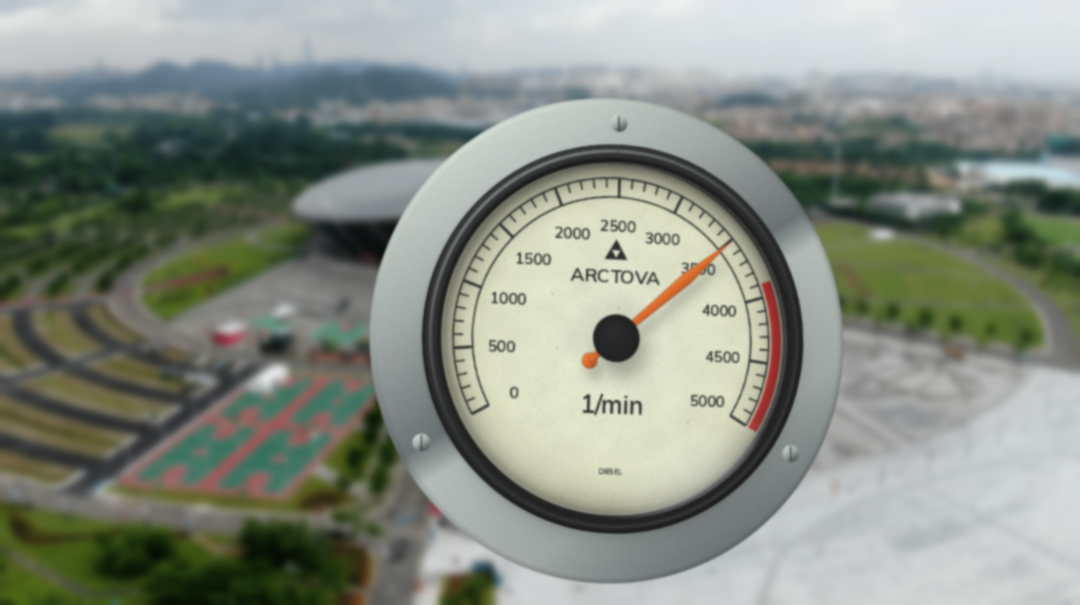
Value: 3500 rpm
